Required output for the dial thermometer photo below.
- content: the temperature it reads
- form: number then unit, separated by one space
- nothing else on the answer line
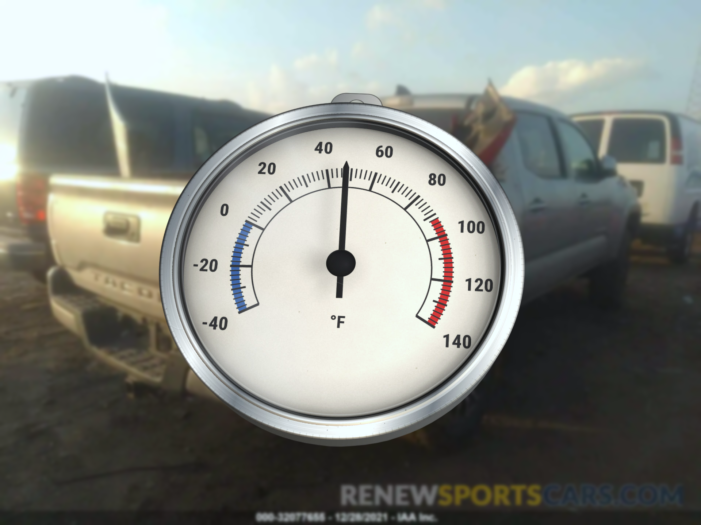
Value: 48 °F
